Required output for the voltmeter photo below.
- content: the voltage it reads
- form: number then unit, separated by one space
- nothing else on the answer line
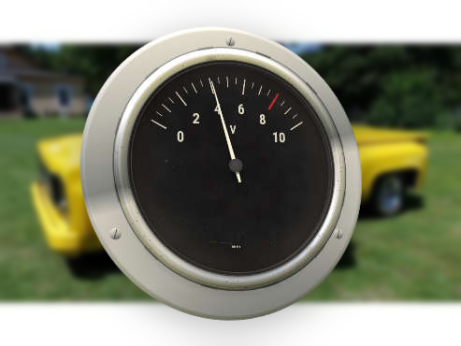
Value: 4 V
